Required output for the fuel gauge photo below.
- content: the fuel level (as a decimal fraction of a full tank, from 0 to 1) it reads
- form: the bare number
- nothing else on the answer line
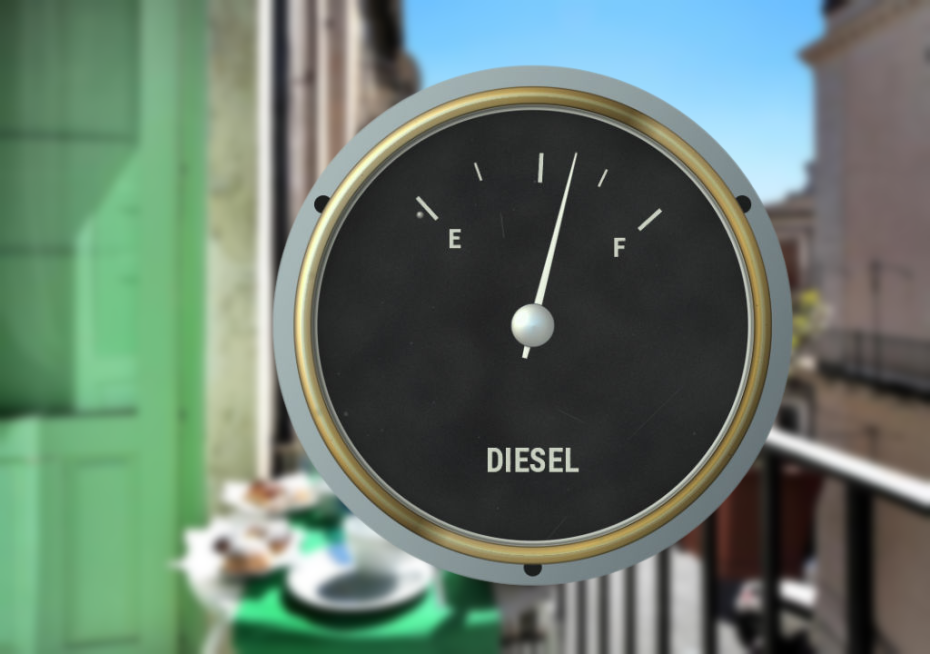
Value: 0.625
